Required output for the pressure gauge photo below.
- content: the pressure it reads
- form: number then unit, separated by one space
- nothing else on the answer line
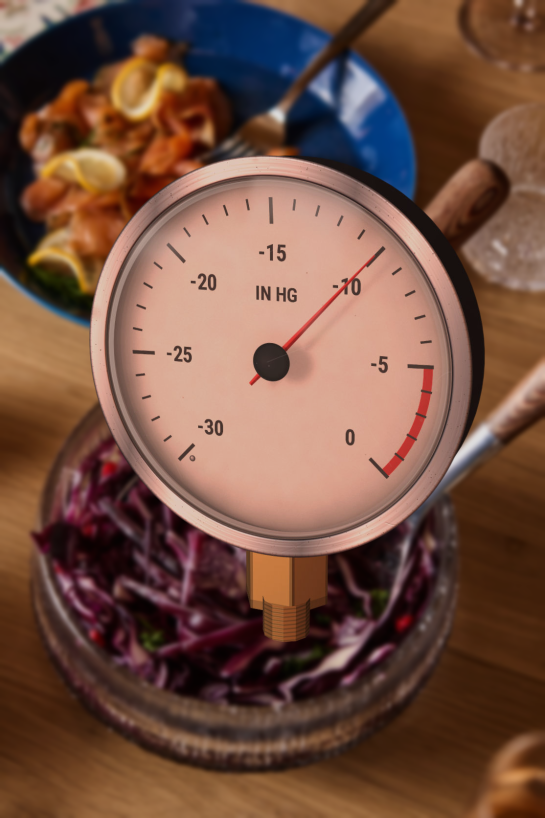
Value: -10 inHg
